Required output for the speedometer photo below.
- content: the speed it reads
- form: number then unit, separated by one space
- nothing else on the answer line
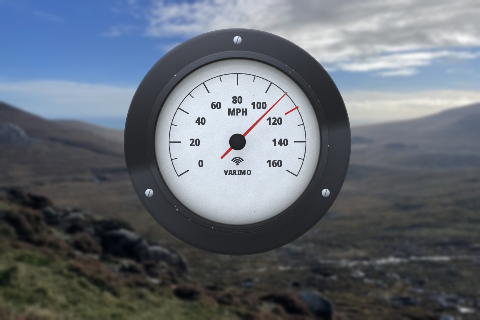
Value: 110 mph
